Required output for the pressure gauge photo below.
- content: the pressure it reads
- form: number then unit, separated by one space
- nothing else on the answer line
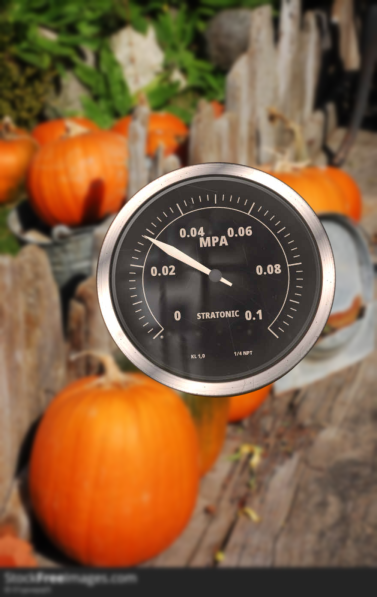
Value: 0.028 MPa
